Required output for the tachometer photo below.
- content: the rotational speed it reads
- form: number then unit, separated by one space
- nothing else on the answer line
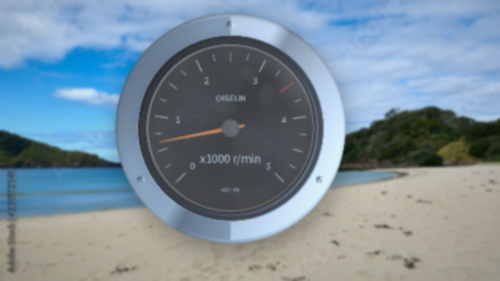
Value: 625 rpm
